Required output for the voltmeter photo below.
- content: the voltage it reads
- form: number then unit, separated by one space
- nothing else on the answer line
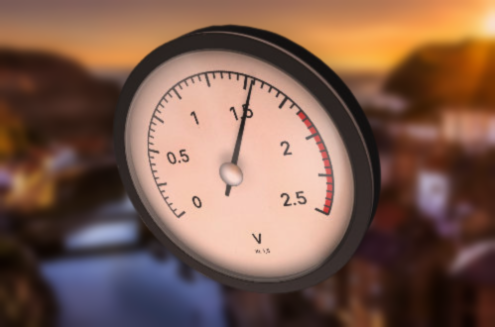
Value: 1.55 V
